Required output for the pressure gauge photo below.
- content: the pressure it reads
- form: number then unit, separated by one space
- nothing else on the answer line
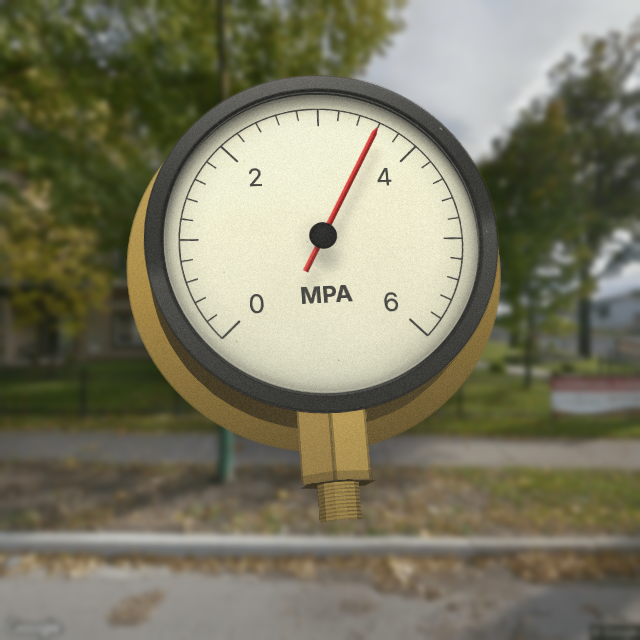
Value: 3.6 MPa
